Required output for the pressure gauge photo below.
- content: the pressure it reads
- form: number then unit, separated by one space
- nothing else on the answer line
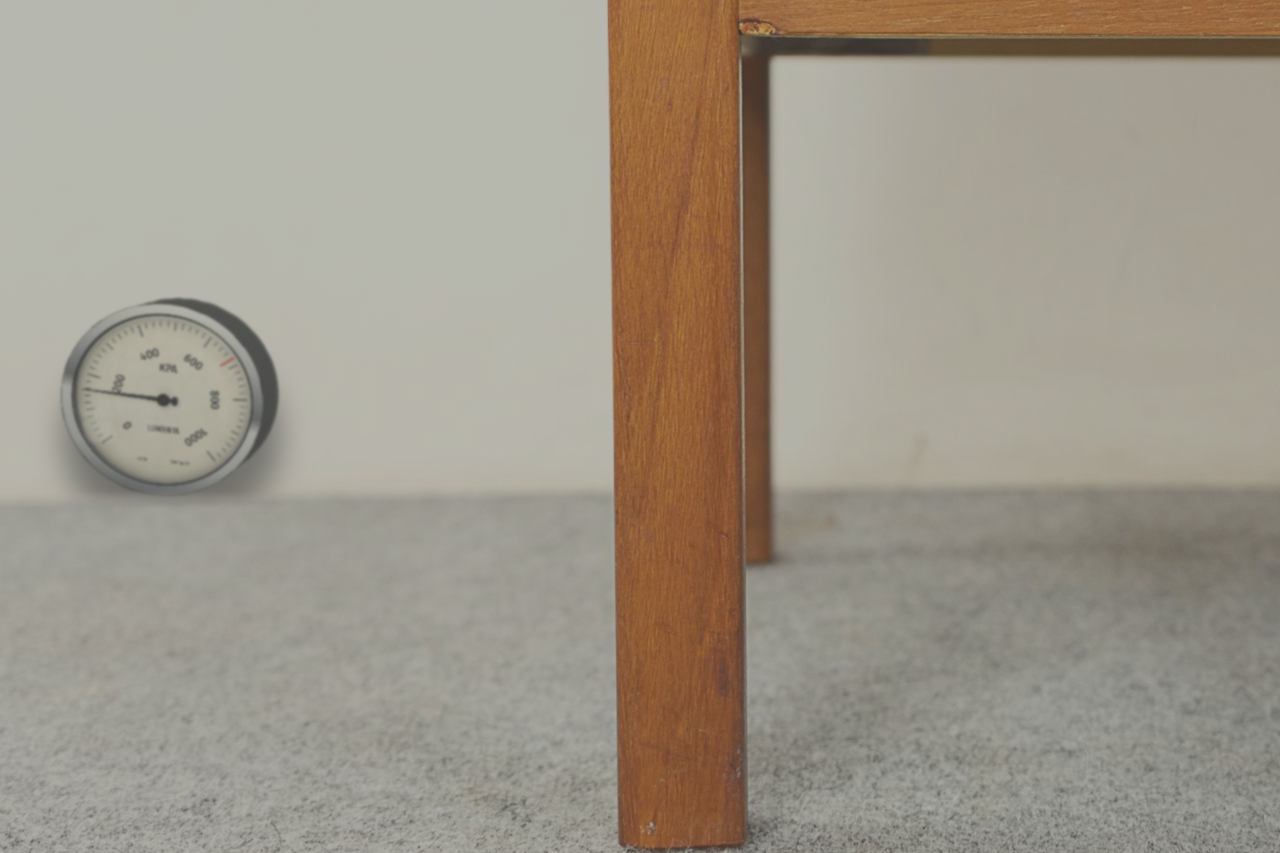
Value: 160 kPa
